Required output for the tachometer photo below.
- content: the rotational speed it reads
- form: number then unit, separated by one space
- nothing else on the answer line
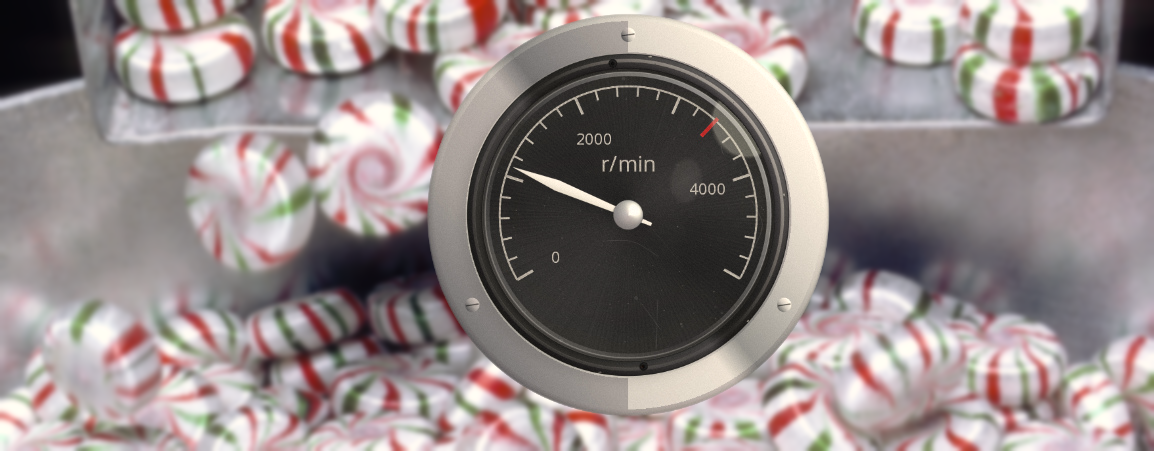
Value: 1100 rpm
